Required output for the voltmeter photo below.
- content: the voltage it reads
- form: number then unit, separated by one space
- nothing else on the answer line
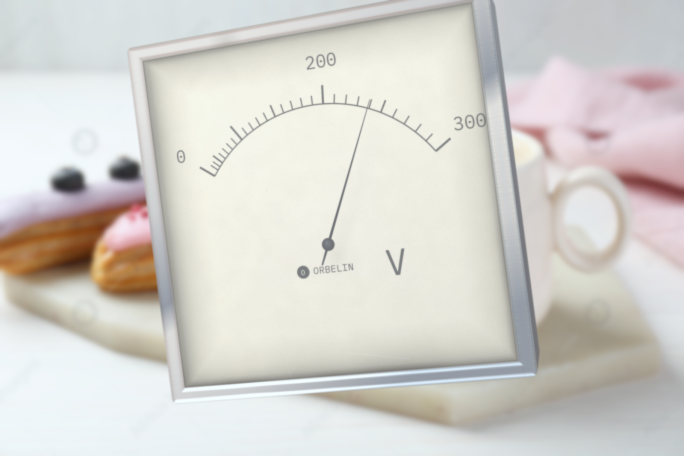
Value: 240 V
